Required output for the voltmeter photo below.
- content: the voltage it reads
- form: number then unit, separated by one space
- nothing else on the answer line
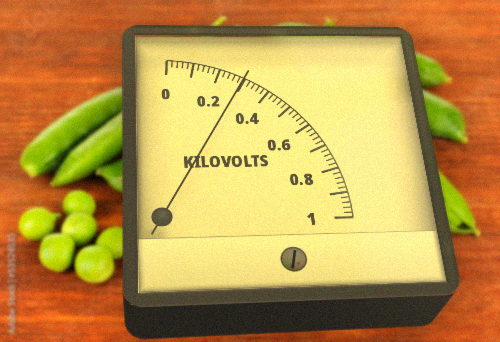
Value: 0.3 kV
